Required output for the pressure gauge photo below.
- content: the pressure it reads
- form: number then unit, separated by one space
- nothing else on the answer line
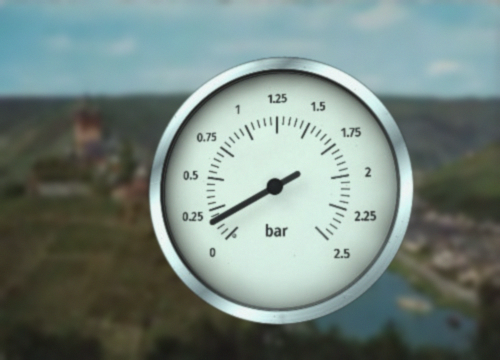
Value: 0.15 bar
